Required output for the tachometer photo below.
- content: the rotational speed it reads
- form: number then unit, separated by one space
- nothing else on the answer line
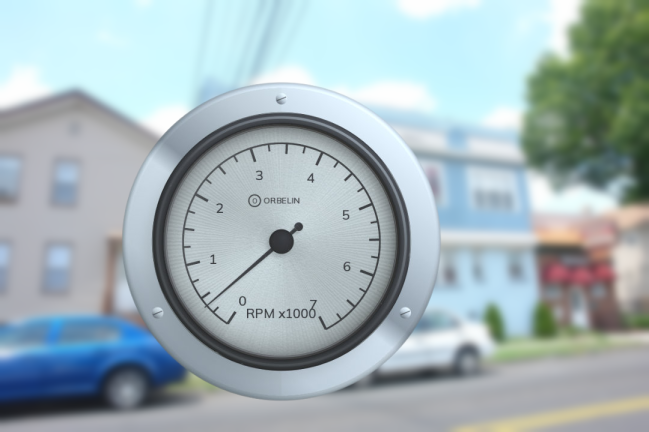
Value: 375 rpm
